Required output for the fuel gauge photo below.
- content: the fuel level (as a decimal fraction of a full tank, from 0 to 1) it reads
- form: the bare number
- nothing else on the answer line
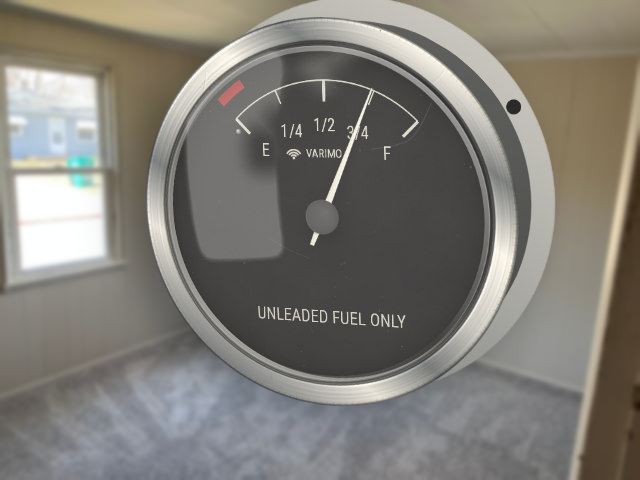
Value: 0.75
